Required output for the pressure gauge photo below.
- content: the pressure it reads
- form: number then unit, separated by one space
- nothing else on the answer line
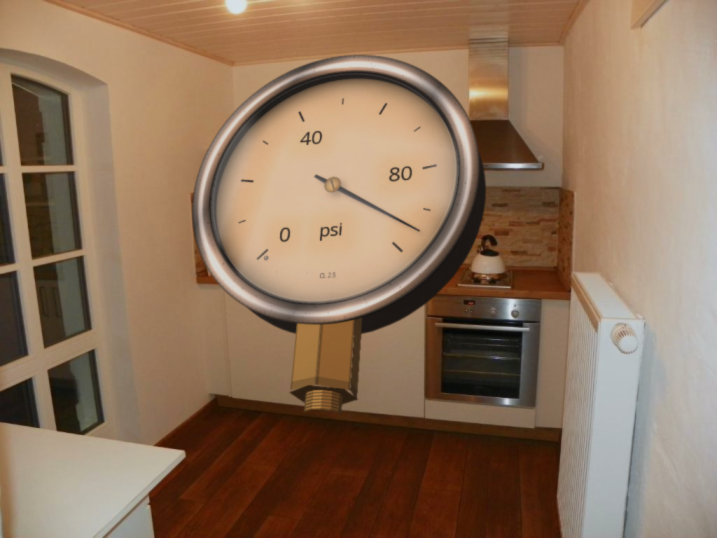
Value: 95 psi
